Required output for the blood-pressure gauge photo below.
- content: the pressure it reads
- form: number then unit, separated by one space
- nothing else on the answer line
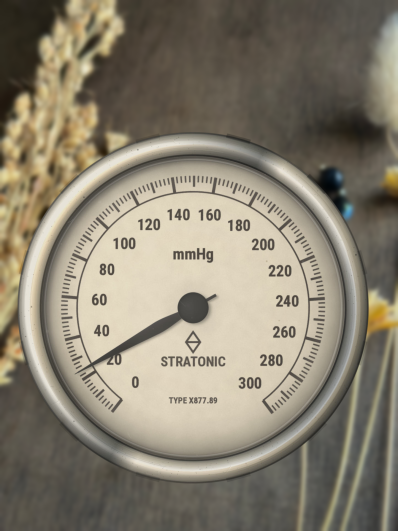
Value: 24 mmHg
